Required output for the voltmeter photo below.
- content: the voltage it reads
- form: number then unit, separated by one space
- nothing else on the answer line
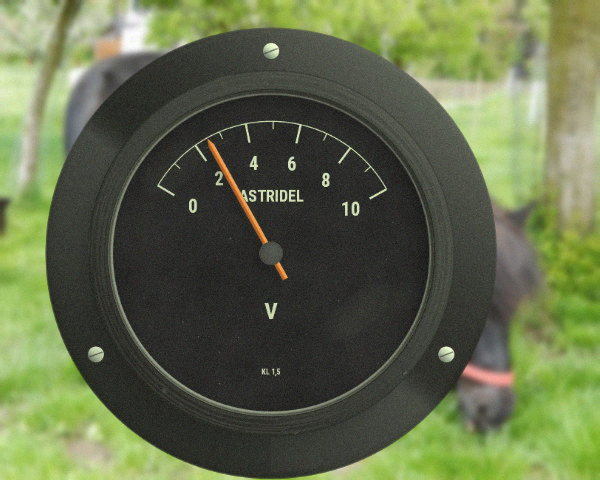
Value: 2.5 V
